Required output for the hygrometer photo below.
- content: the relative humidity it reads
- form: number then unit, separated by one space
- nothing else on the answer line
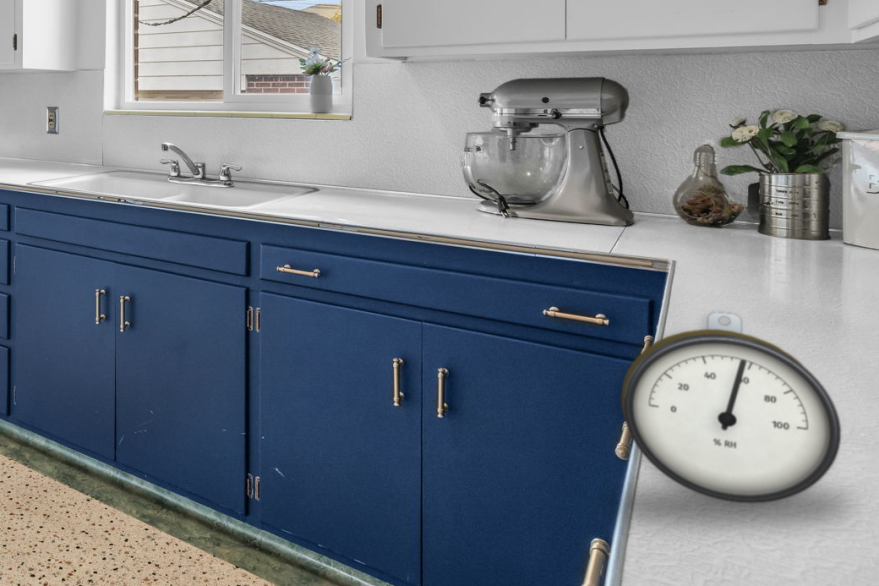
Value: 56 %
